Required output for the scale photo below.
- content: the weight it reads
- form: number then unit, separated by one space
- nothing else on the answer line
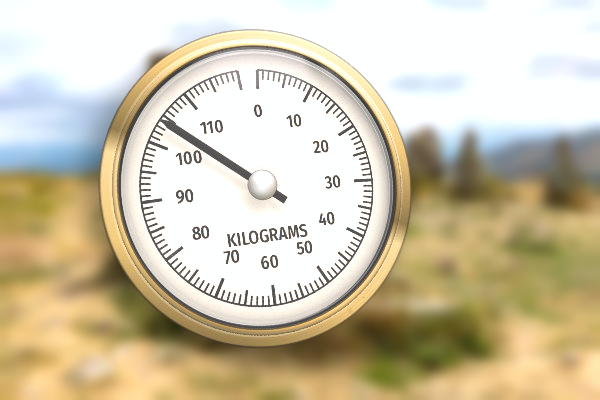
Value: 104 kg
